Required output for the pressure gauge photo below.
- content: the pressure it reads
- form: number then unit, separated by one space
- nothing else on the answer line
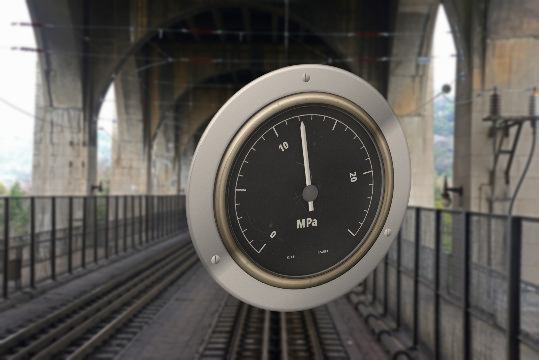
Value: 12 MPa
